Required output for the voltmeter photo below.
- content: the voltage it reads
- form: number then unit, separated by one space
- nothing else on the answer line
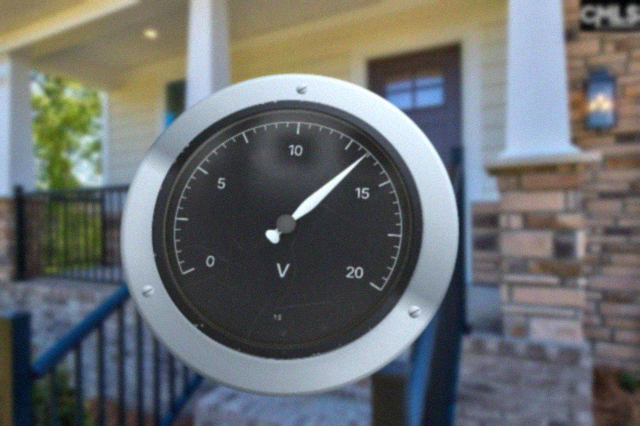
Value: 13.5 V
